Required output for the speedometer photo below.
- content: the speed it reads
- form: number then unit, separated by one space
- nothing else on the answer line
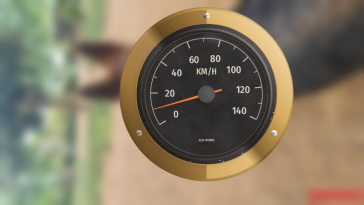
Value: 10 km/h
